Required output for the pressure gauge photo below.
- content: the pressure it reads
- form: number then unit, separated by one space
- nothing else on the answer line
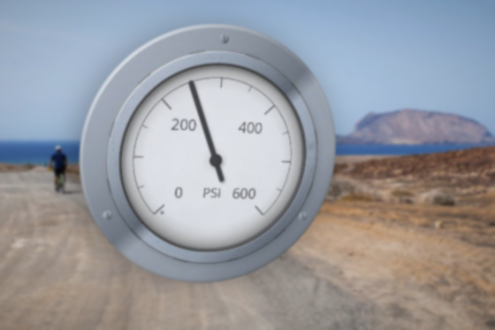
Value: 250 psi
